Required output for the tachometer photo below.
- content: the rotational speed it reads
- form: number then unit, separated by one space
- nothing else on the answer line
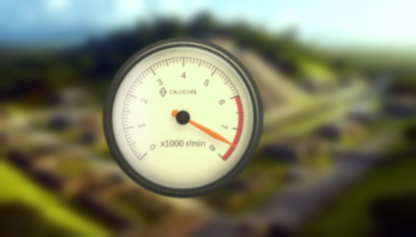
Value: 7500 rpm
